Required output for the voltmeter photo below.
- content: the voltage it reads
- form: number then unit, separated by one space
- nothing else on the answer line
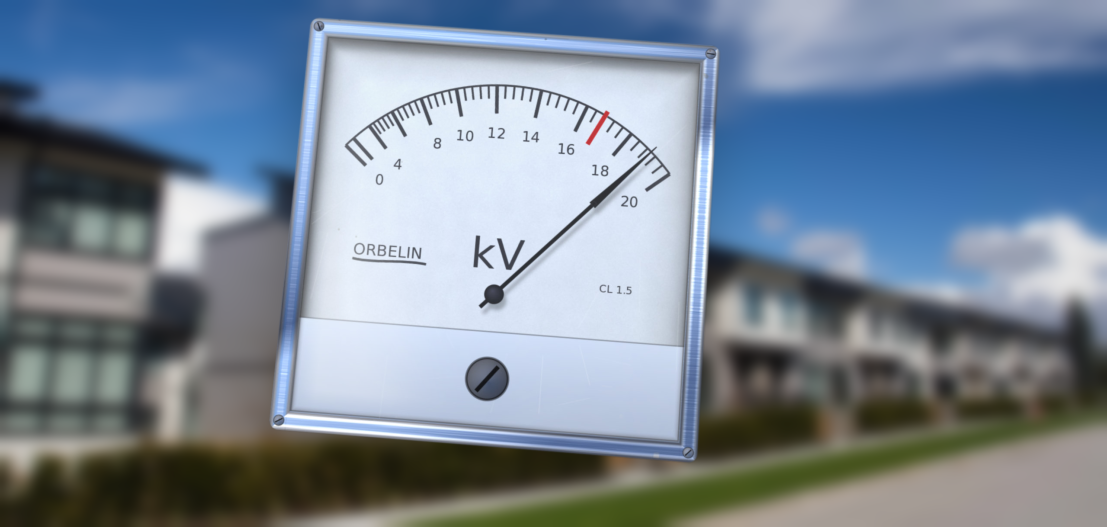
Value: 19 kV
